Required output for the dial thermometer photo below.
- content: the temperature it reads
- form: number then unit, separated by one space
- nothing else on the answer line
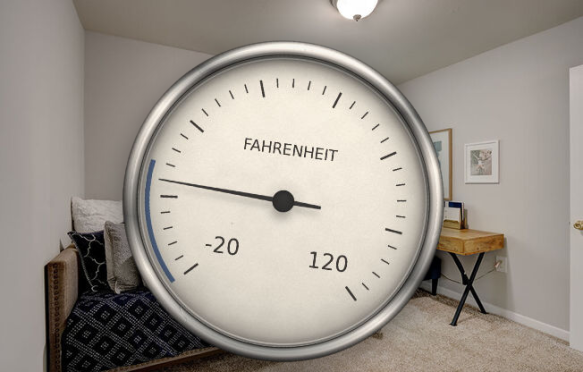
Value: 4 °F
